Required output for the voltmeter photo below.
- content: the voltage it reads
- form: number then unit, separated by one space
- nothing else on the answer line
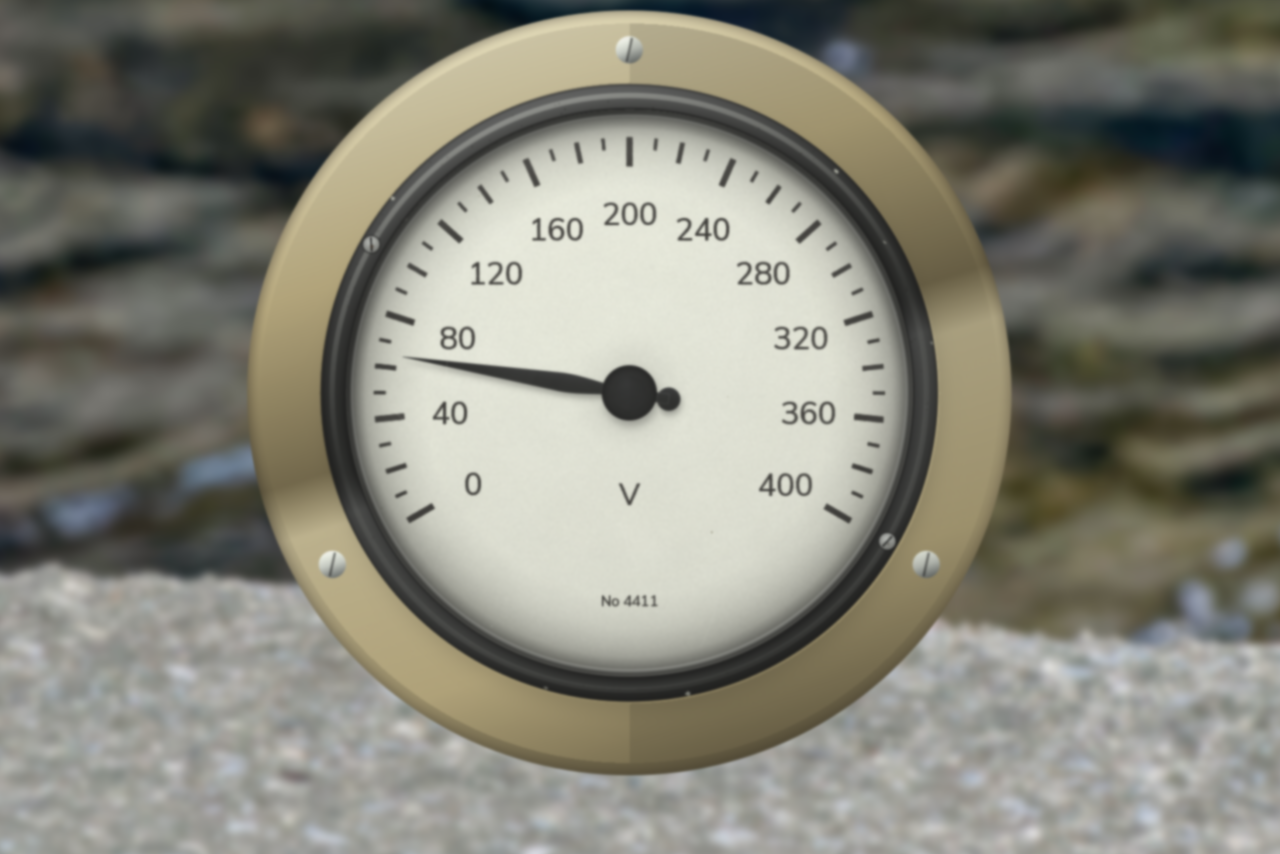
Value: 65 V
